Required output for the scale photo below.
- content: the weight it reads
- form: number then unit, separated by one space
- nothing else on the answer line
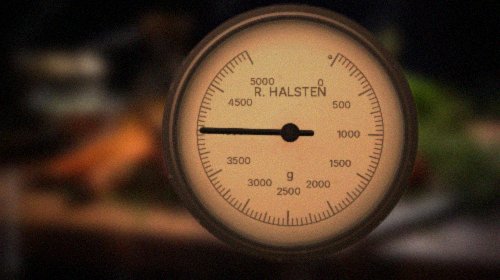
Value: 4000 g
